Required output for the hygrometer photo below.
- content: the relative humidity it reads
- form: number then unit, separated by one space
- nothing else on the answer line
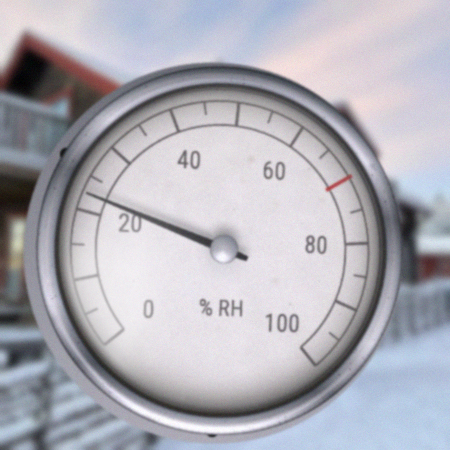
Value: 22.5 %
